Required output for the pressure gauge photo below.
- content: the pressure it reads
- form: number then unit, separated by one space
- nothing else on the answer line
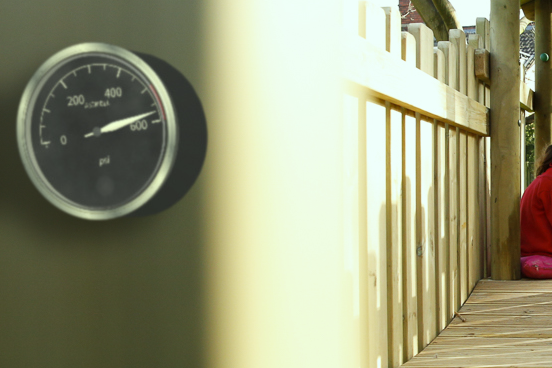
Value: 575 psi
